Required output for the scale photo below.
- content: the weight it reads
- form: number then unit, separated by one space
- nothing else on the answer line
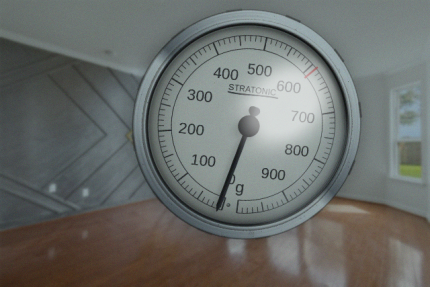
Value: 10 g
